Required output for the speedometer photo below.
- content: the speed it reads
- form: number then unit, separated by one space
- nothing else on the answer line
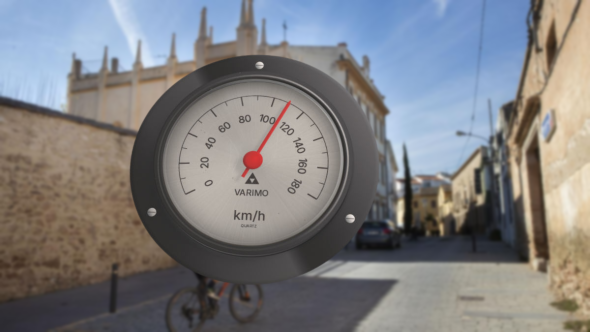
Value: 110 km/h
